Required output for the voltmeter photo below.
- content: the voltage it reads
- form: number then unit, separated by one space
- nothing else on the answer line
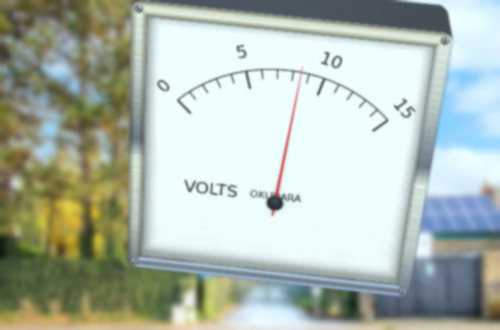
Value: 8.5 V
